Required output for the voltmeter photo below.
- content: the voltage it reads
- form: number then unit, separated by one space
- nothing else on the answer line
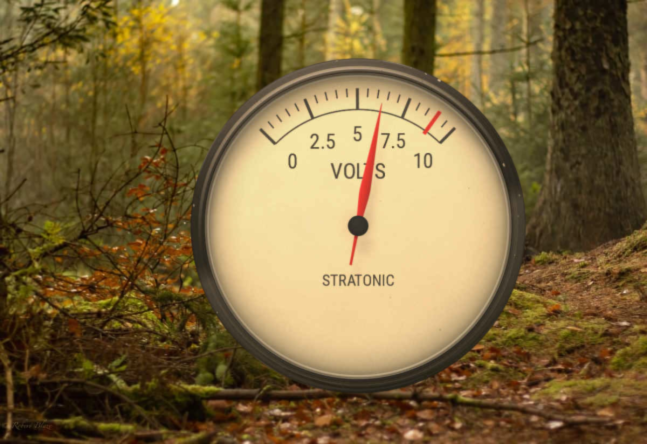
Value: 6.25 V
